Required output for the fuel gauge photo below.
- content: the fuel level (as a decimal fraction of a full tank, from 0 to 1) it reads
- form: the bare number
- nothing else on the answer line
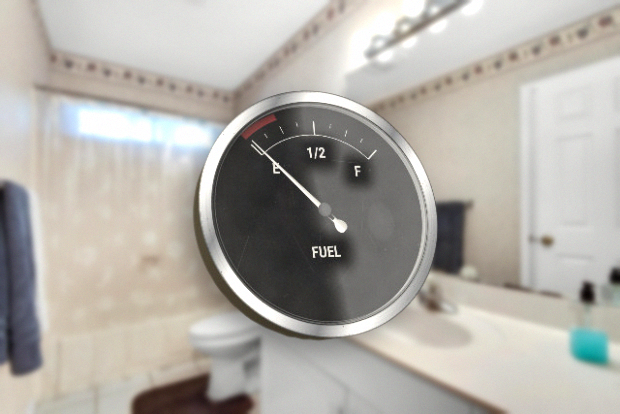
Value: 0
